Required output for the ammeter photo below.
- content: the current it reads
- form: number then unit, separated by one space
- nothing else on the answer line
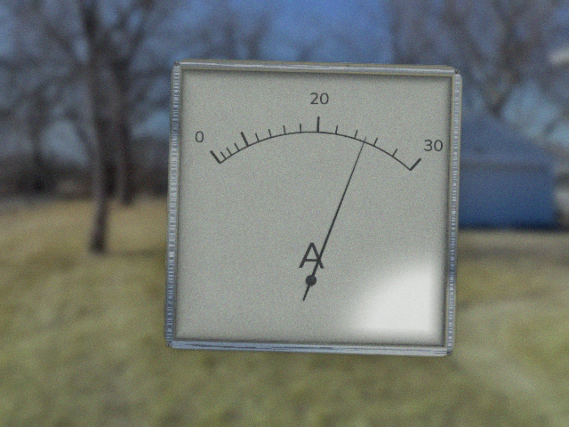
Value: 25 A
